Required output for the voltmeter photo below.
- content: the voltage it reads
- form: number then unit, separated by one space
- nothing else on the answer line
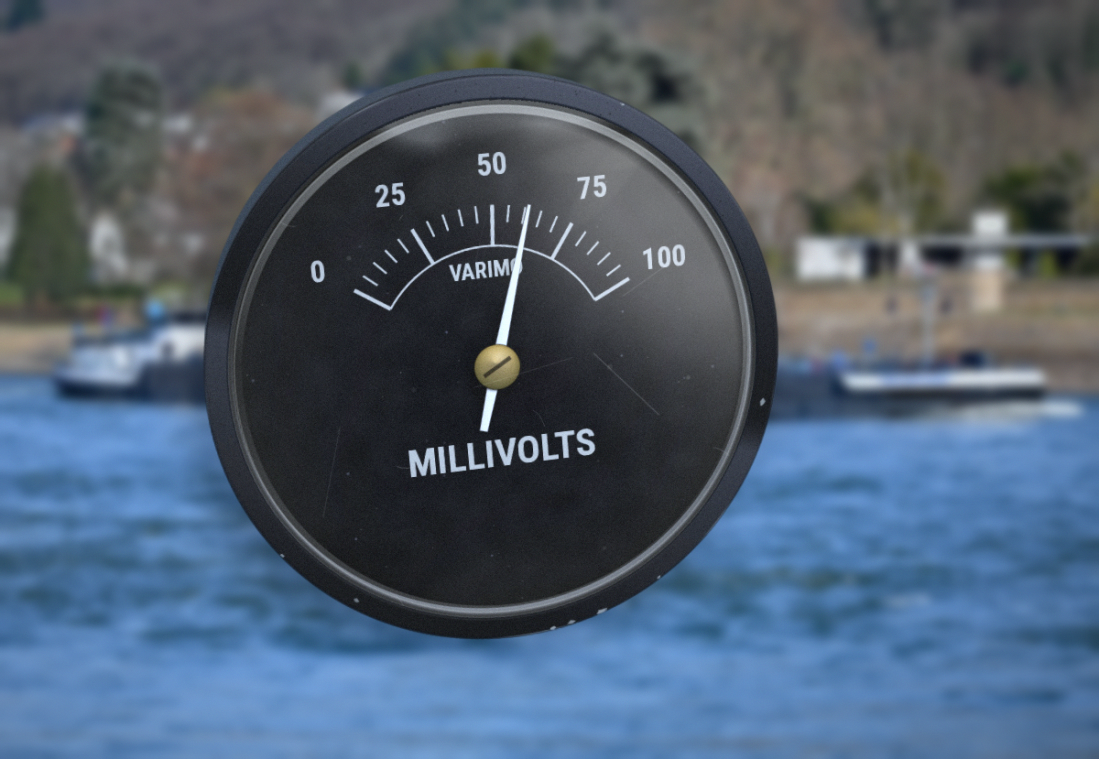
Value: 60 mV
